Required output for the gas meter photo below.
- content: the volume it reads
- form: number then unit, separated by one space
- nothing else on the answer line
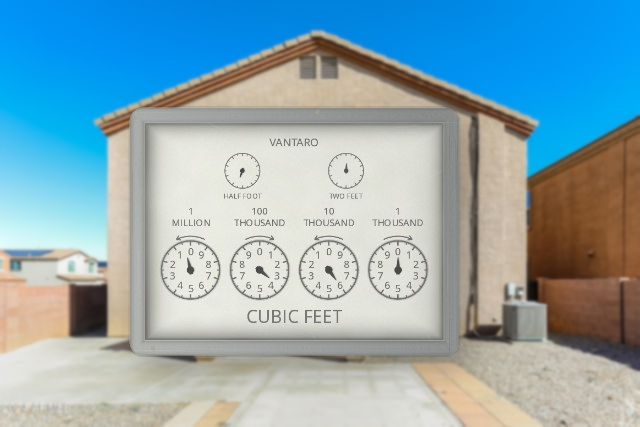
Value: 36000 ft³
